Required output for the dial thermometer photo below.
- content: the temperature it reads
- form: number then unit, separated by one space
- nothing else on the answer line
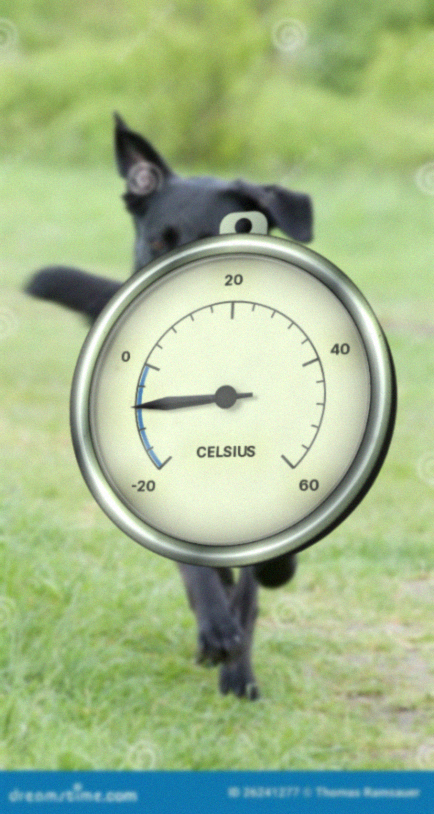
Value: -8 °C
